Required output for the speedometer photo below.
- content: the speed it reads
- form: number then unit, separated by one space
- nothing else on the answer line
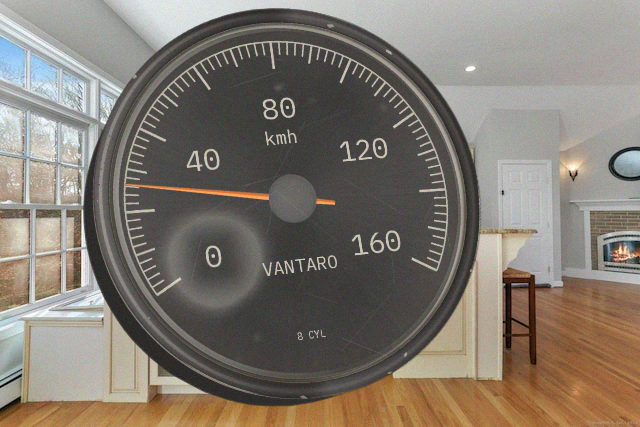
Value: 26 km/h
